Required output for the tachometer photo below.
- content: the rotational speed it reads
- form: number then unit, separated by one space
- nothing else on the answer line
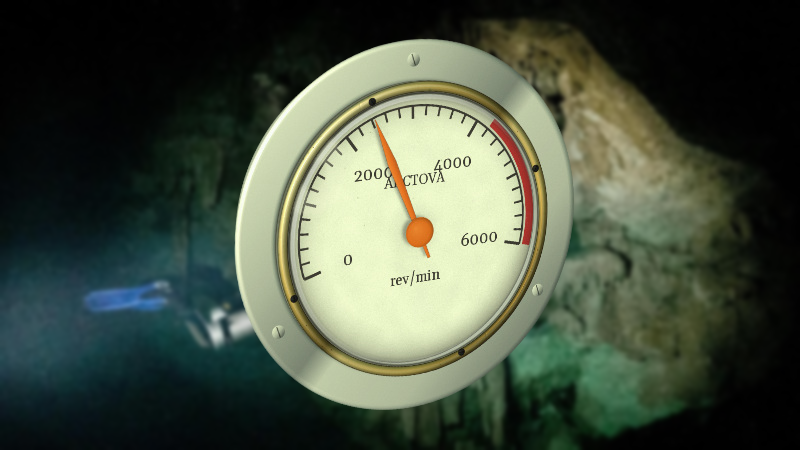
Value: 2400 rpm
